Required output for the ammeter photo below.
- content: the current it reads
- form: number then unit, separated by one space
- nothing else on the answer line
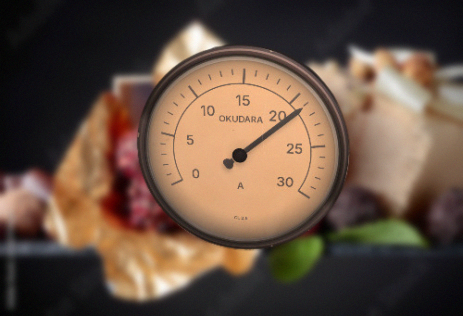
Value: 21 A
